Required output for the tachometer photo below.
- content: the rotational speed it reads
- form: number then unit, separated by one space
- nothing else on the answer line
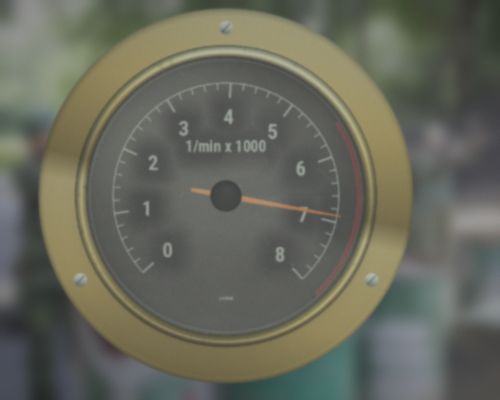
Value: 6900 rpm
